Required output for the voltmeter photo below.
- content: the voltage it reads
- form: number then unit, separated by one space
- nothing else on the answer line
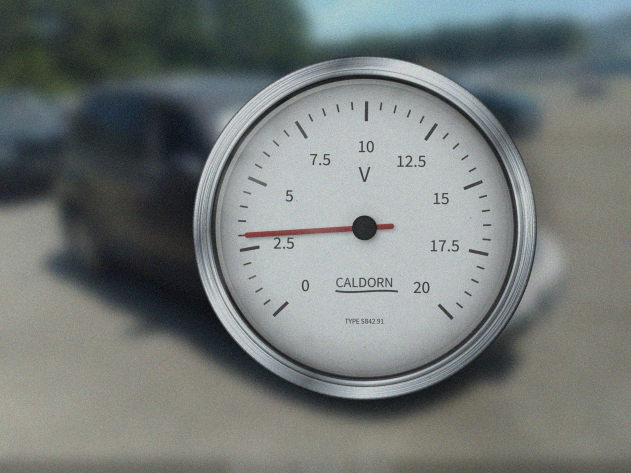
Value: 3 V
